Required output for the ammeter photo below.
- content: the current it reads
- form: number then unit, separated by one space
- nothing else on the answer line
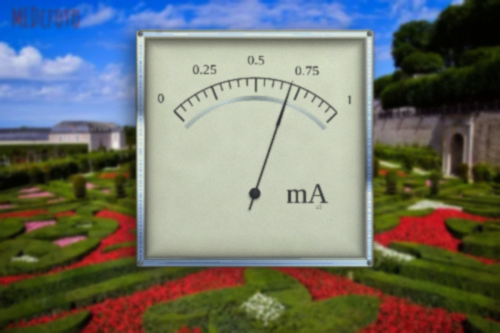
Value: 0.7 mA
